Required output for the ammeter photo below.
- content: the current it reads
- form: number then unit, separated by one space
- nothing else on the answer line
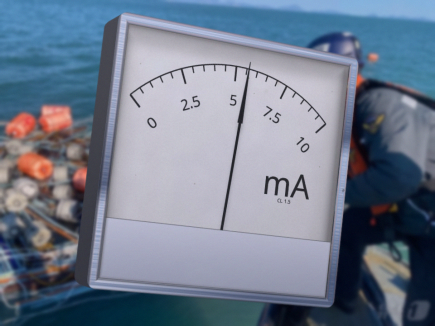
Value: 5.5 mA
